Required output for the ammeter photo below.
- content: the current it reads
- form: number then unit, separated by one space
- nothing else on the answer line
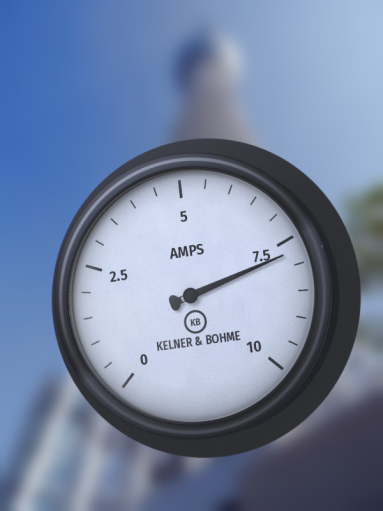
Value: 7.75 A
